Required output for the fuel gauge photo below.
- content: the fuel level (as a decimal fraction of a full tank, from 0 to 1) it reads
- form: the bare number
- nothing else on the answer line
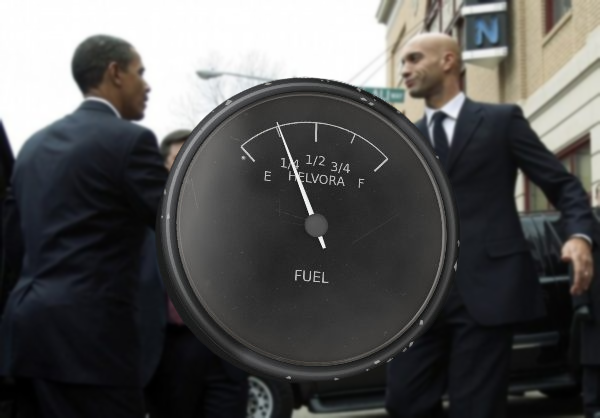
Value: 0.25
